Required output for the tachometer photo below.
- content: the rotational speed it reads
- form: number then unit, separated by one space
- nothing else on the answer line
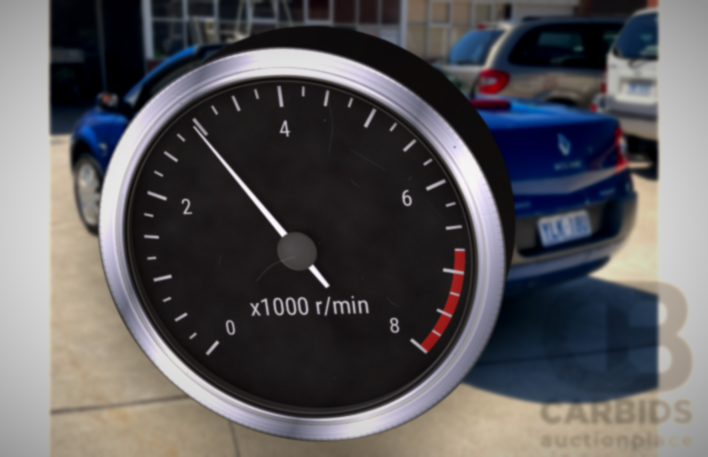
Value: 3000 rpm
